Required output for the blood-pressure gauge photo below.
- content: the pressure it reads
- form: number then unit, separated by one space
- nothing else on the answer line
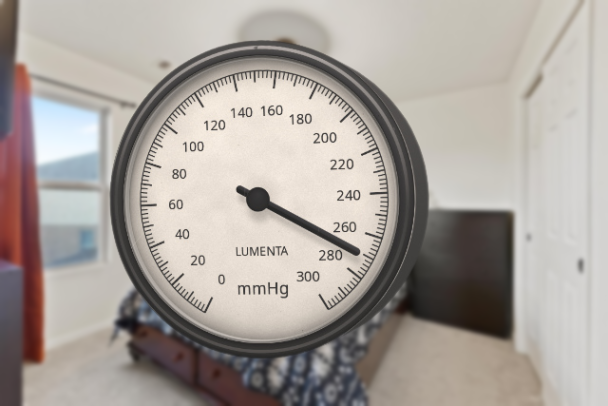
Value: 270 mmHg
